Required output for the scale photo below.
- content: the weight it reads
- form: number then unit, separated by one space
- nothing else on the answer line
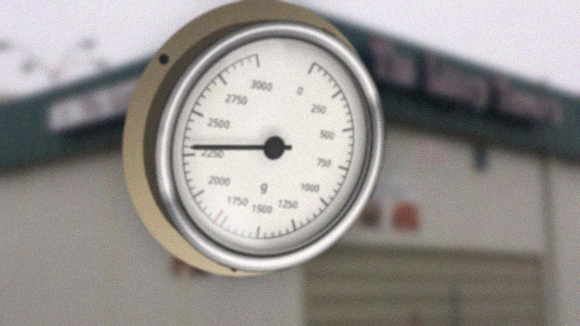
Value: 2300 g
